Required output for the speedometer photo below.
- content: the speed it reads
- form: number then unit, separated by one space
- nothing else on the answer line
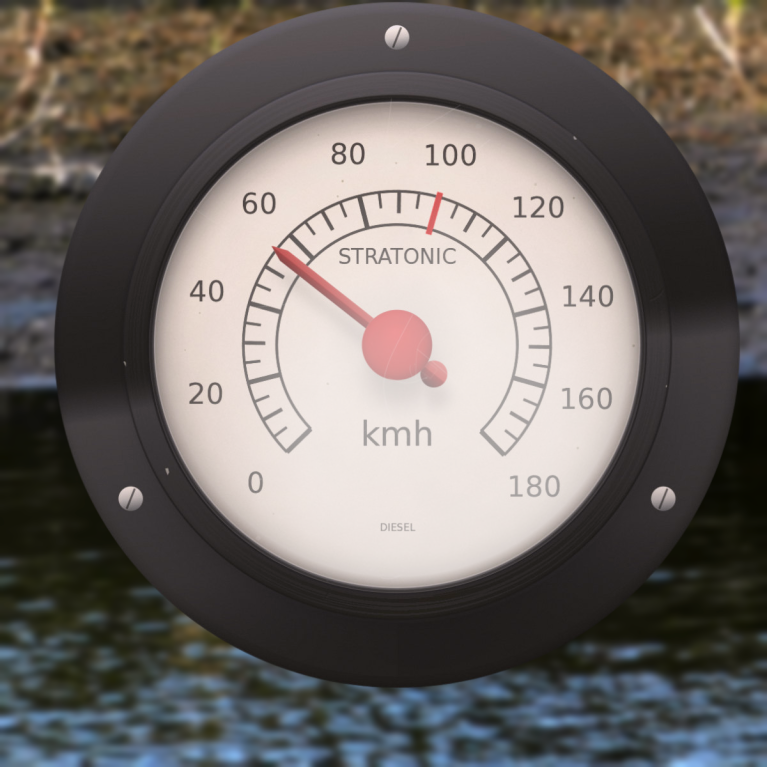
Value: 55 km/h
